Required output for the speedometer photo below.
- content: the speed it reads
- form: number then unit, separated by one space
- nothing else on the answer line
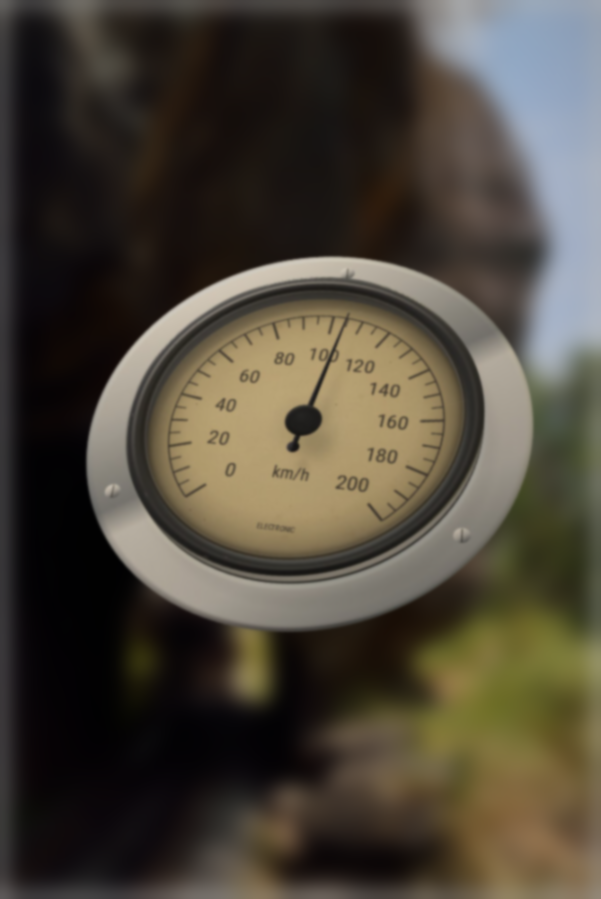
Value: 105 km/h
